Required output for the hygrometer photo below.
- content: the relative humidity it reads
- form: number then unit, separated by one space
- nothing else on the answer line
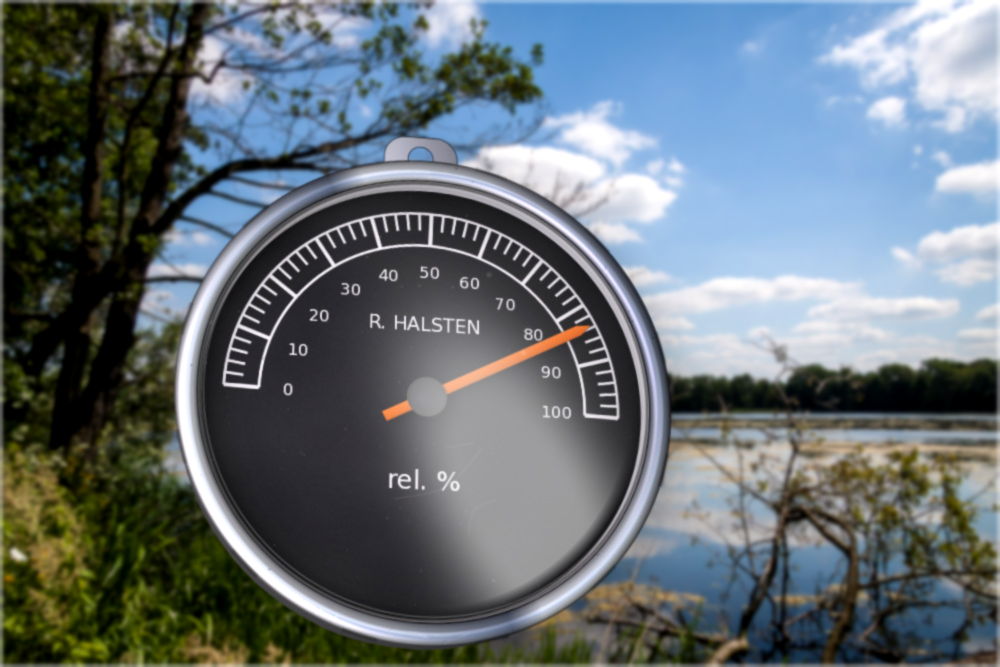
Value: 84 %
